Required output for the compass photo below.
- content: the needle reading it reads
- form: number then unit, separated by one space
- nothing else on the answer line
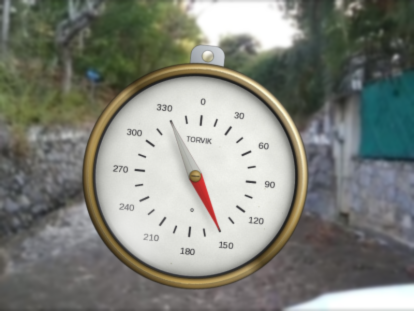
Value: 150 °
